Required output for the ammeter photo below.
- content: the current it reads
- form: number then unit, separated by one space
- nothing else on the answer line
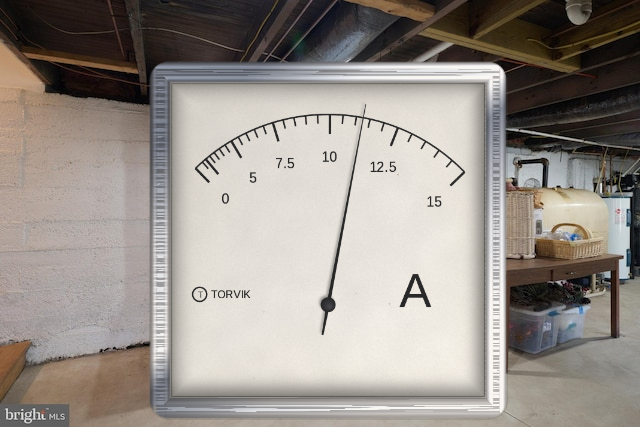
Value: 11.25 A
